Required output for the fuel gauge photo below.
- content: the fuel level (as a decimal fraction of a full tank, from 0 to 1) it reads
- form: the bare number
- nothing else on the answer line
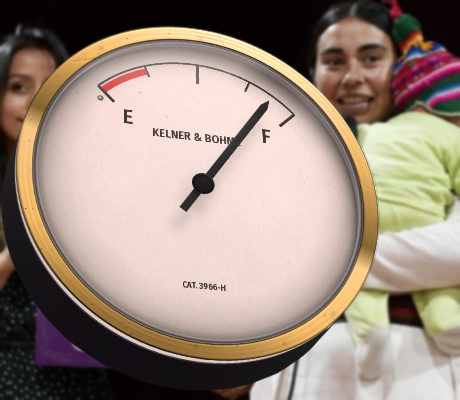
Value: 0.875
